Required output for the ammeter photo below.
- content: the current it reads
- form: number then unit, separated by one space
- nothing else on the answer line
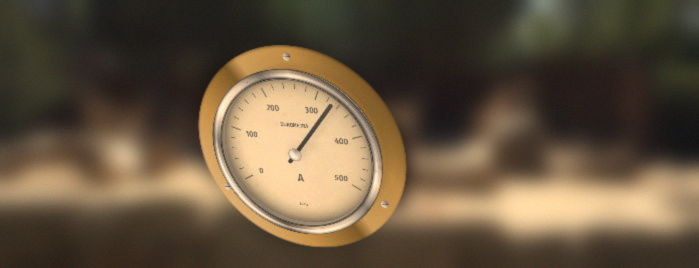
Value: 330 A
